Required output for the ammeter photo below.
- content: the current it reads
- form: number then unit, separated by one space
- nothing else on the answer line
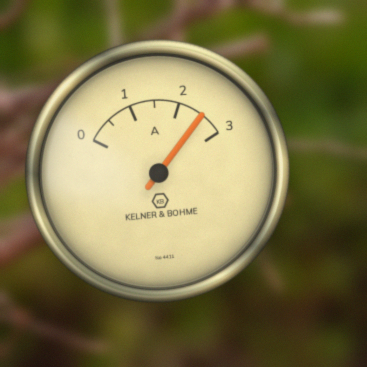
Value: 2.5 A
